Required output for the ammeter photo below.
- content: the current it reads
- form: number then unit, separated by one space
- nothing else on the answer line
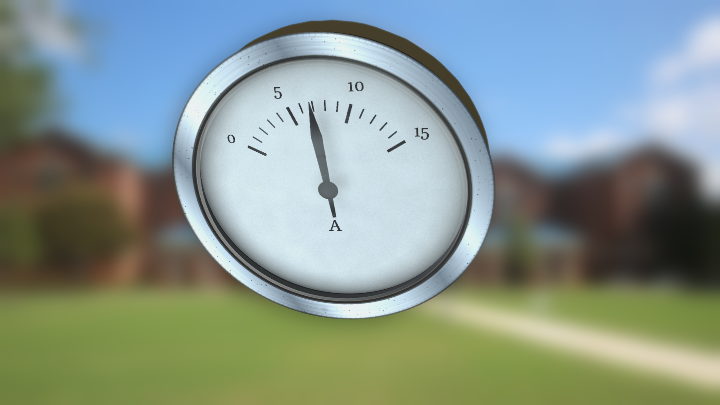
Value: 7 A
